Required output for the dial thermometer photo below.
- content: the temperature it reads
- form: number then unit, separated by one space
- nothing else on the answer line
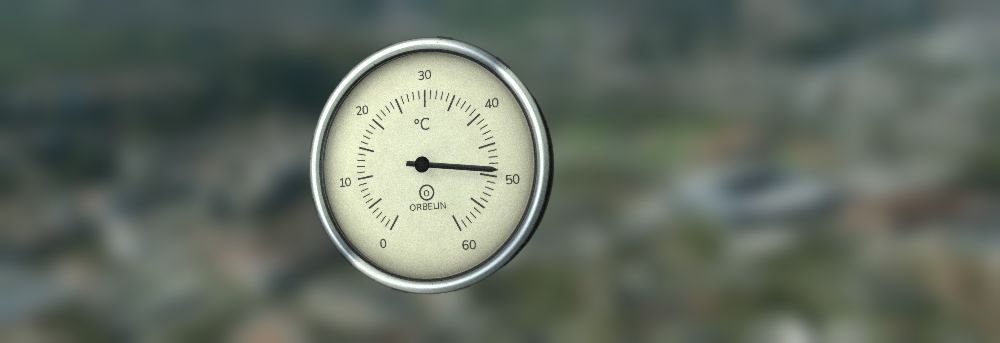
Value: 49 °C
